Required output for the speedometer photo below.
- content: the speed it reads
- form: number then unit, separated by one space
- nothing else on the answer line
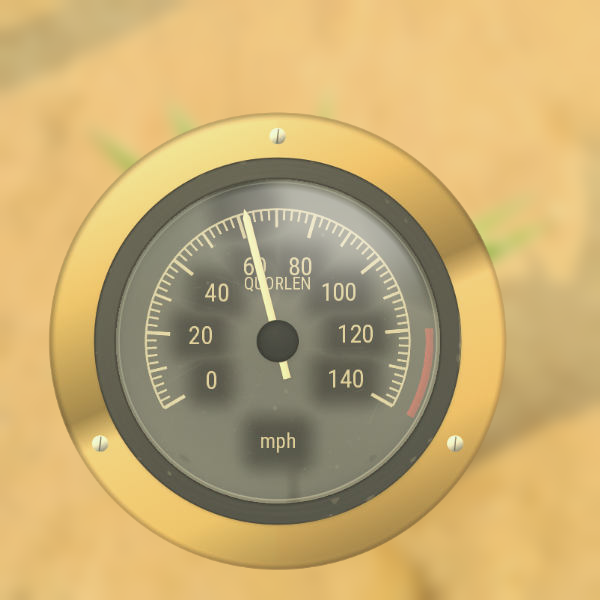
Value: 62 mph
